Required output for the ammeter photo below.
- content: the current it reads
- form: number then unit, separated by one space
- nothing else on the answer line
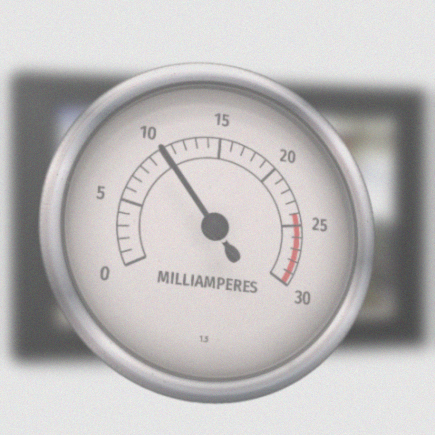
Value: 10 mA
